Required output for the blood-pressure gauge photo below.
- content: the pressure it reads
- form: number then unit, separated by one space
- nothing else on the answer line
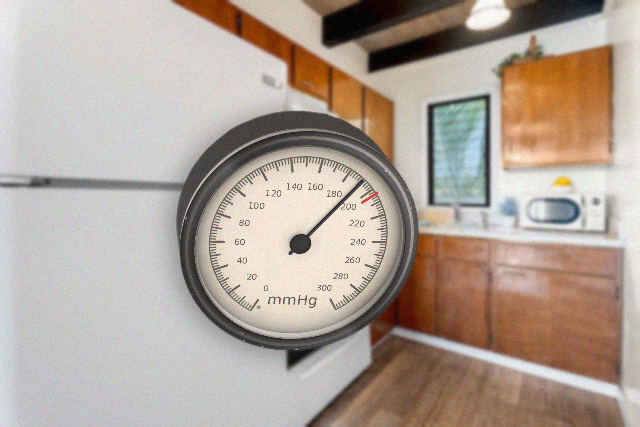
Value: 190 mmHg
